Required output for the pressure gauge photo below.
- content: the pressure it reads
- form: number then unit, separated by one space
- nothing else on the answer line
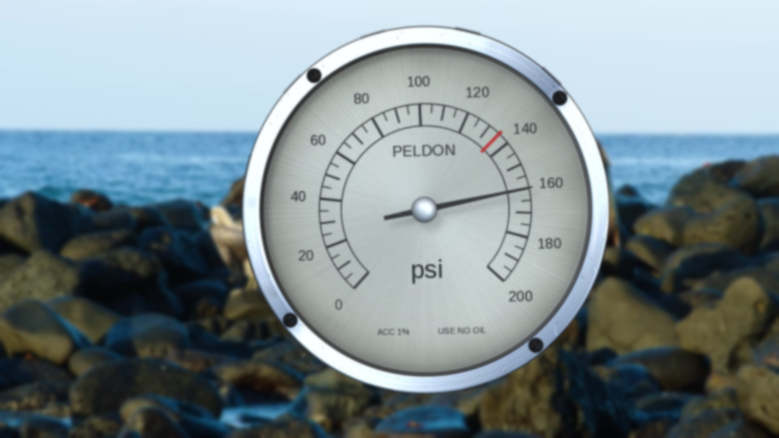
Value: 160 psi
